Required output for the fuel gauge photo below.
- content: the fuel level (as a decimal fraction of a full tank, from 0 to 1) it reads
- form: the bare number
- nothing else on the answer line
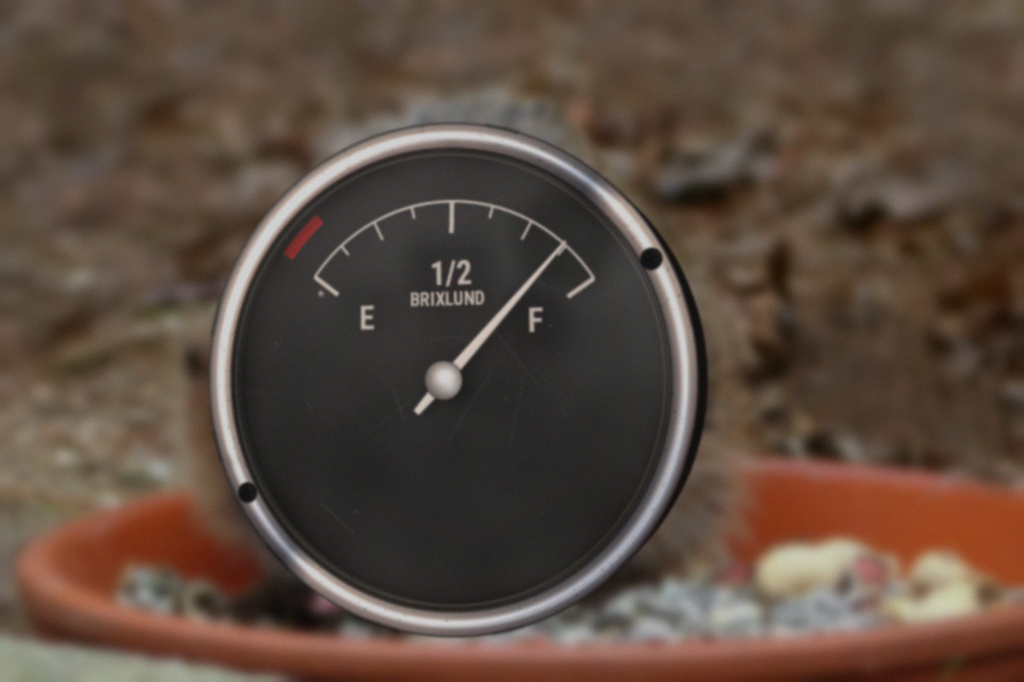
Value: 0.875
